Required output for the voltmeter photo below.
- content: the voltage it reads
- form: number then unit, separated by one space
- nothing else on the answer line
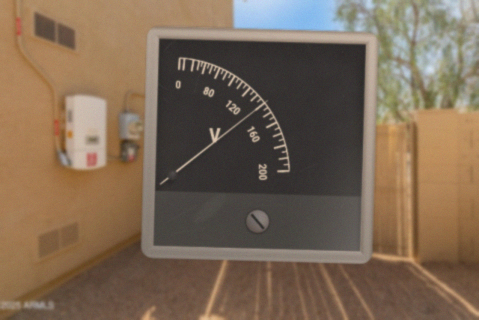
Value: 140 V
